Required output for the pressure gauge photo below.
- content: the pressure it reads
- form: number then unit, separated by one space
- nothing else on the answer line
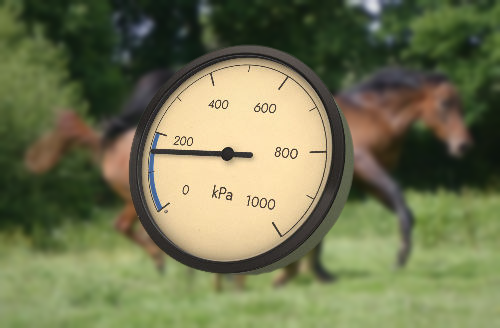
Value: 150 kPa
